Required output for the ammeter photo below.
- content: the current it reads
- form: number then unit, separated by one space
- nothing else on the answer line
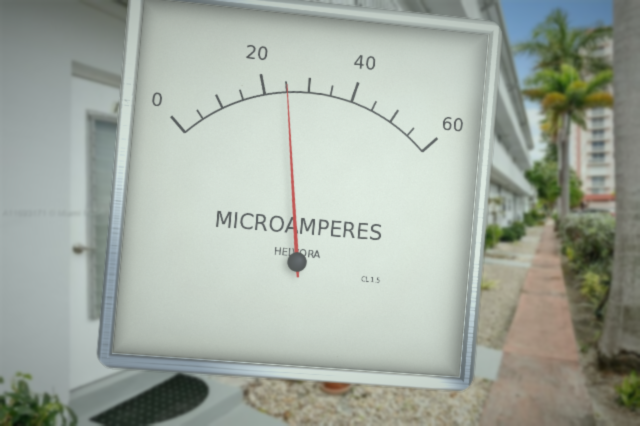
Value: 25 µA
